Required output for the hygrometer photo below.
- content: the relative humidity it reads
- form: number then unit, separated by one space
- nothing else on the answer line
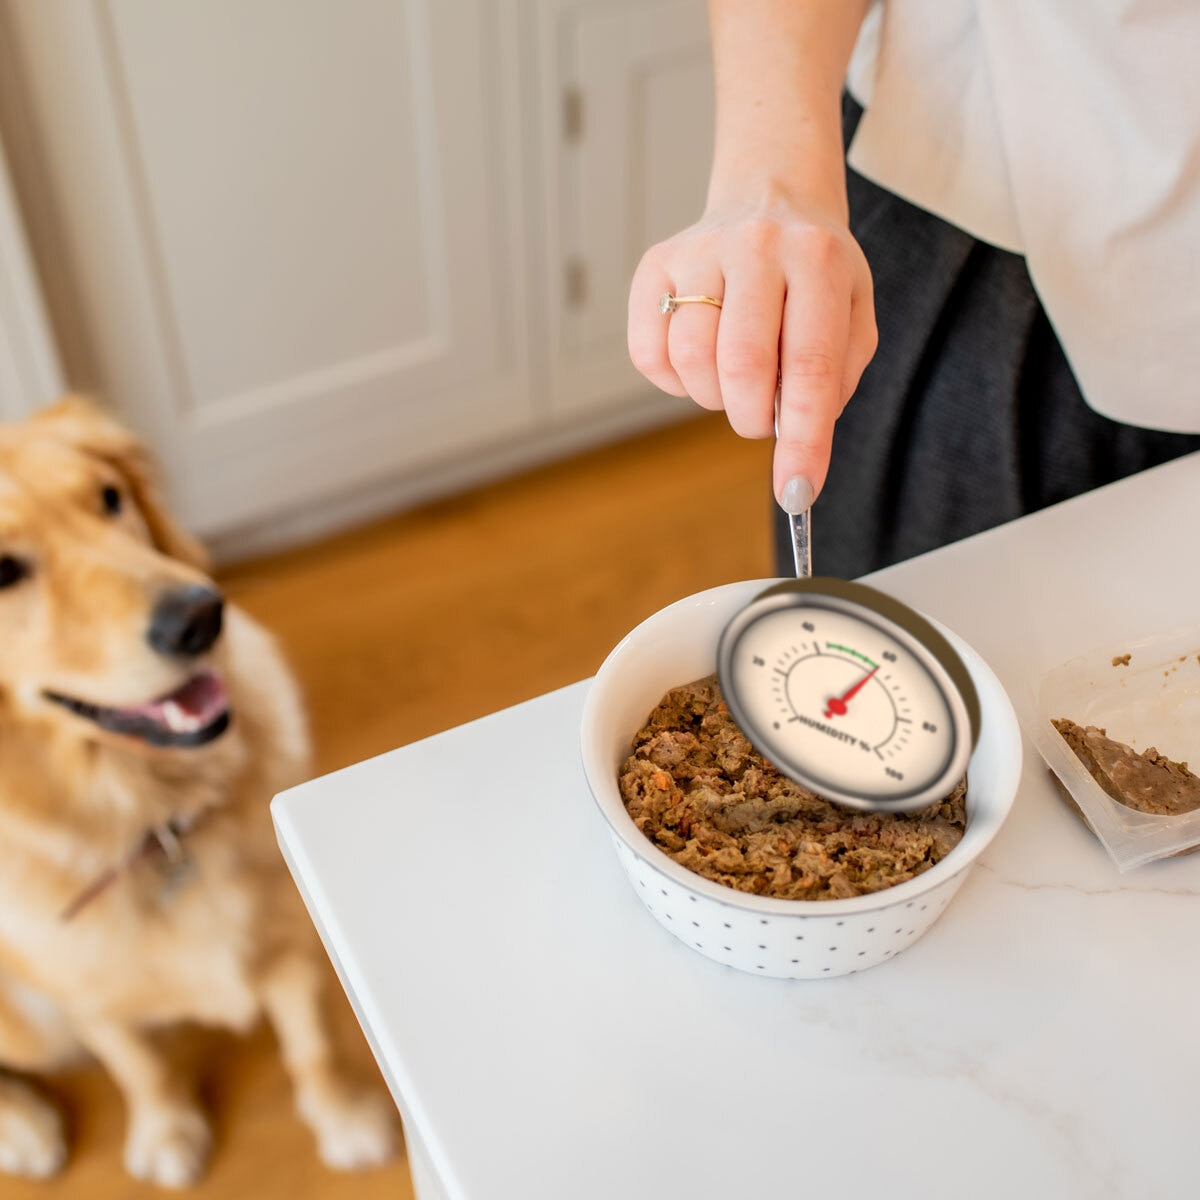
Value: 60 %
